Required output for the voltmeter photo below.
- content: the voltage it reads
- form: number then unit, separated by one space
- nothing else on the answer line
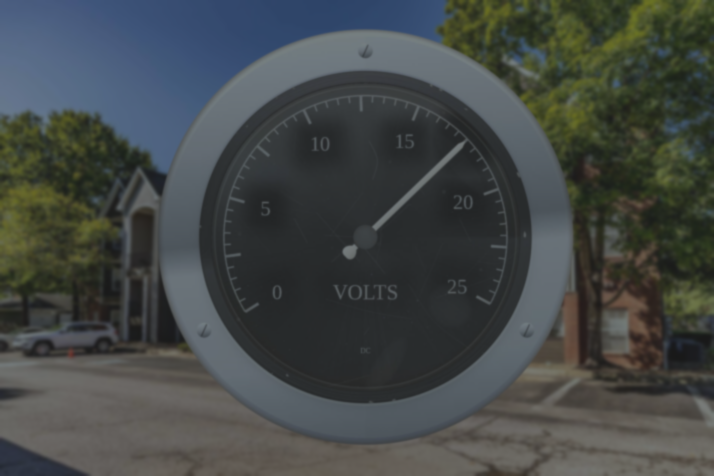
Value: 17.5 V
